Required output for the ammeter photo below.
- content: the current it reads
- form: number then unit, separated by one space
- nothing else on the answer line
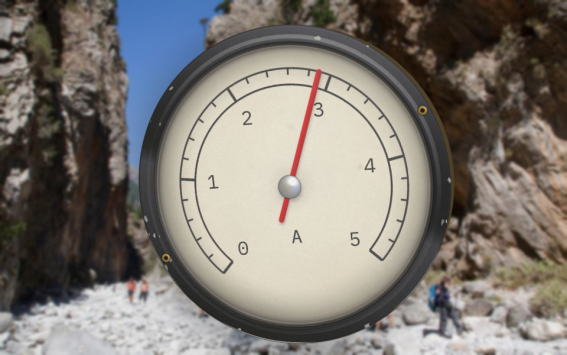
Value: 2.9 A
